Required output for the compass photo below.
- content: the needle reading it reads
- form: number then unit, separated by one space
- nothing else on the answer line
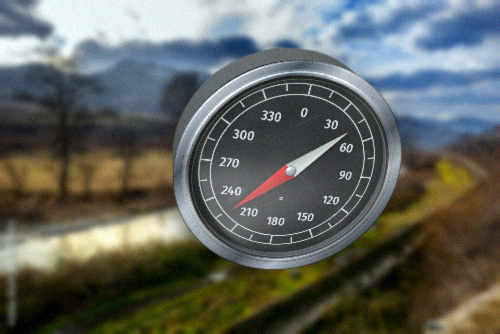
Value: 225 °
